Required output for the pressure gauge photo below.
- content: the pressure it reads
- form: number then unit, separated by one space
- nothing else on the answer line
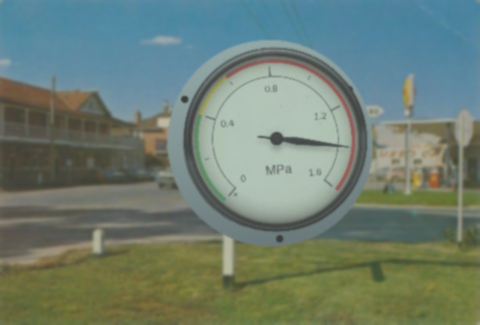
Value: 1.4 MPa
